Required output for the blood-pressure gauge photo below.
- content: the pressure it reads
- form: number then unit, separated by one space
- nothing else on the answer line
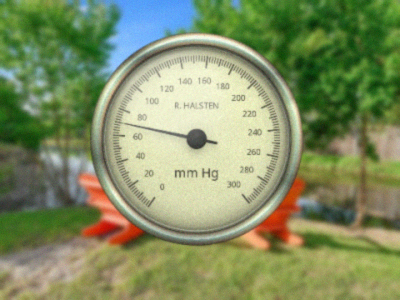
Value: 70 mmHg
